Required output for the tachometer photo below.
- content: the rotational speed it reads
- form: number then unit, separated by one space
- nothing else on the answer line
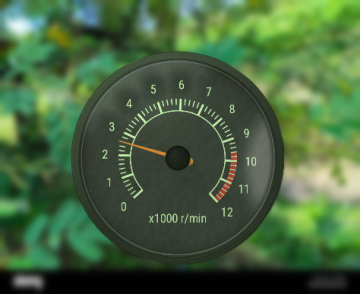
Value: 2600 rpm
